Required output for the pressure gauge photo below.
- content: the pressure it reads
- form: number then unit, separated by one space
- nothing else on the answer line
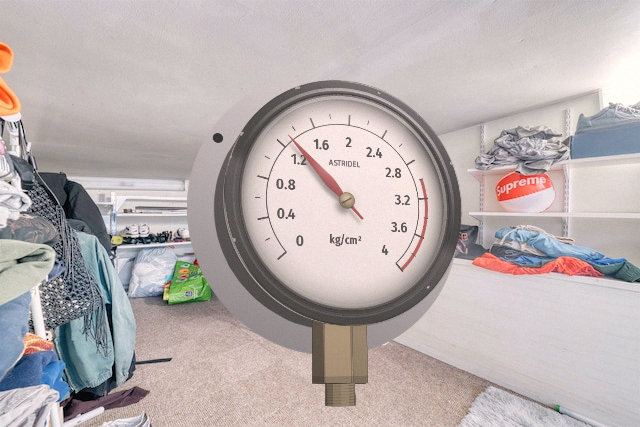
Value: 1.3 kg/cm²
